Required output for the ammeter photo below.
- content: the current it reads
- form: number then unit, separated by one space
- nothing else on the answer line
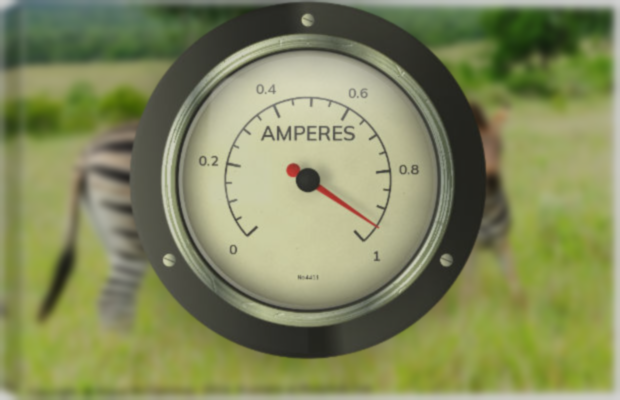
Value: 0.95 A
